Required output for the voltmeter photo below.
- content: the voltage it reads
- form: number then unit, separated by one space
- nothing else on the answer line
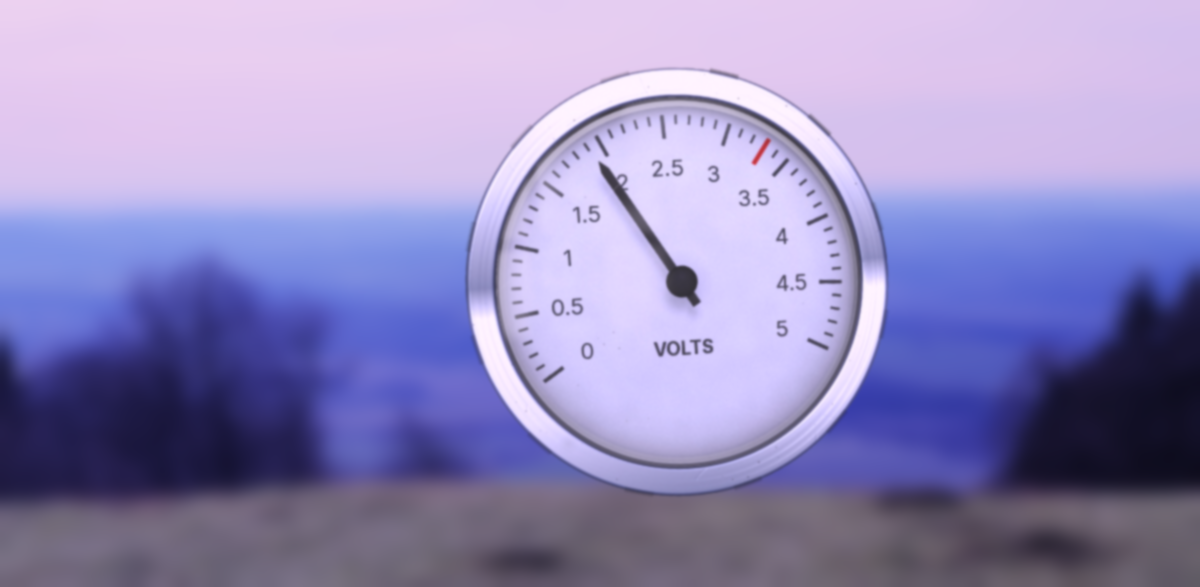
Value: 1.9 V
